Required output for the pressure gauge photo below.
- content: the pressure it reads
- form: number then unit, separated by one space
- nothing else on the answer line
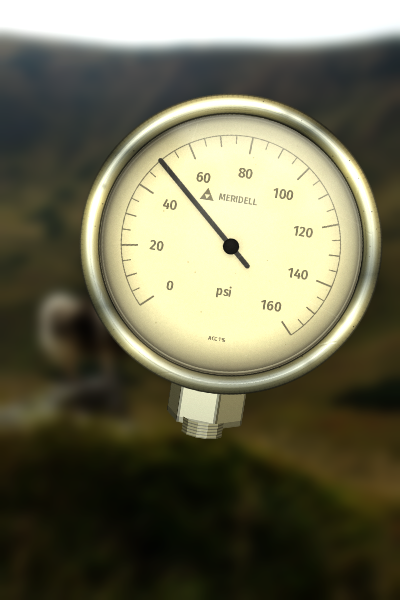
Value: 50 psi
